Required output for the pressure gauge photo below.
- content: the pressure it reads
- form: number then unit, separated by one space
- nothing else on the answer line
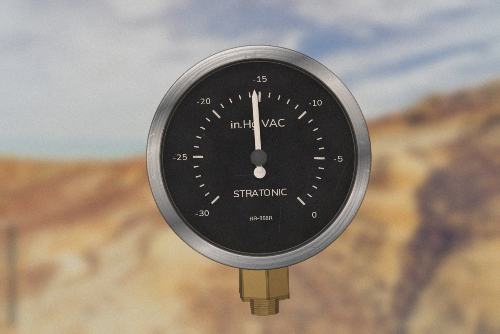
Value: -15.5 inHg
